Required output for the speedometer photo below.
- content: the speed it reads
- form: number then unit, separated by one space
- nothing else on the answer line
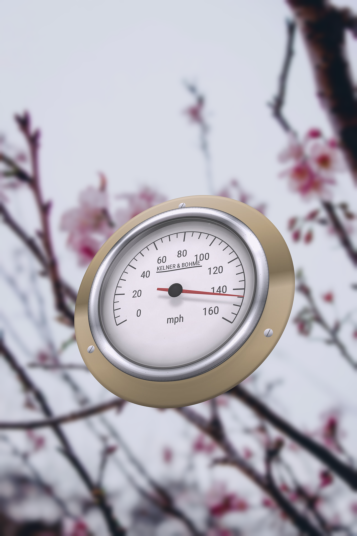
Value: 145 mph
